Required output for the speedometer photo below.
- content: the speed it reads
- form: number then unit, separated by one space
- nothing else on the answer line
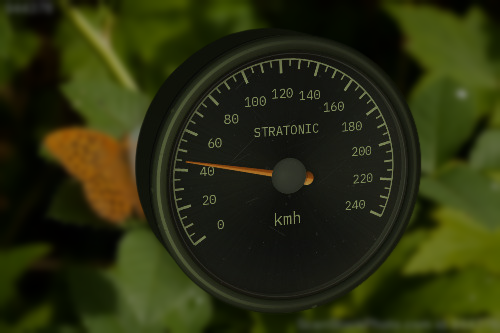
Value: 45 km/h
